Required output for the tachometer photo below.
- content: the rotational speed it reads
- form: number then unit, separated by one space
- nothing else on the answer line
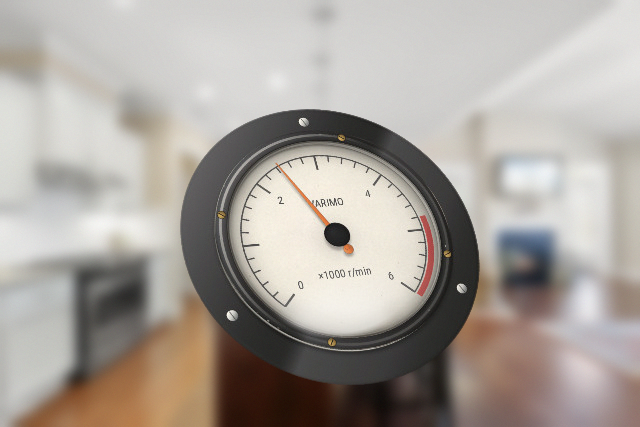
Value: 2400 rpm
